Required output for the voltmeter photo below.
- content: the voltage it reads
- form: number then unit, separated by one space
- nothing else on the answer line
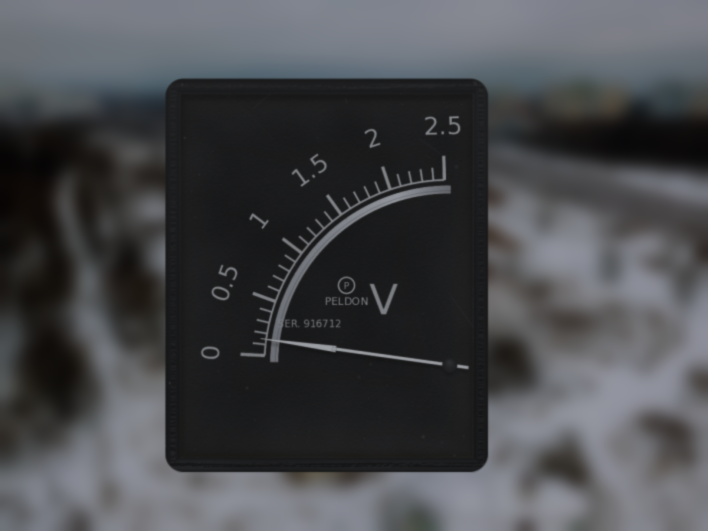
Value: 0.15 V
